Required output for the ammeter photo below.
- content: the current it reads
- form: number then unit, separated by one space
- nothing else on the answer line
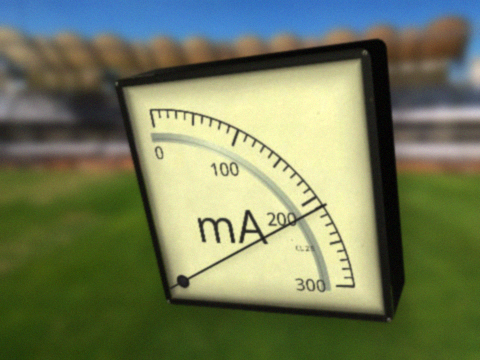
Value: 210 mA
